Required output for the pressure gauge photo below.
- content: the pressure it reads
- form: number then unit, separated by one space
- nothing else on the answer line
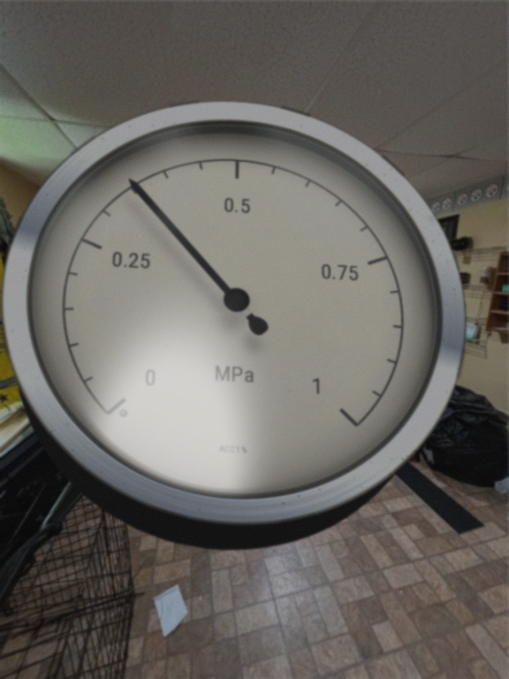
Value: 0.35 MPa
